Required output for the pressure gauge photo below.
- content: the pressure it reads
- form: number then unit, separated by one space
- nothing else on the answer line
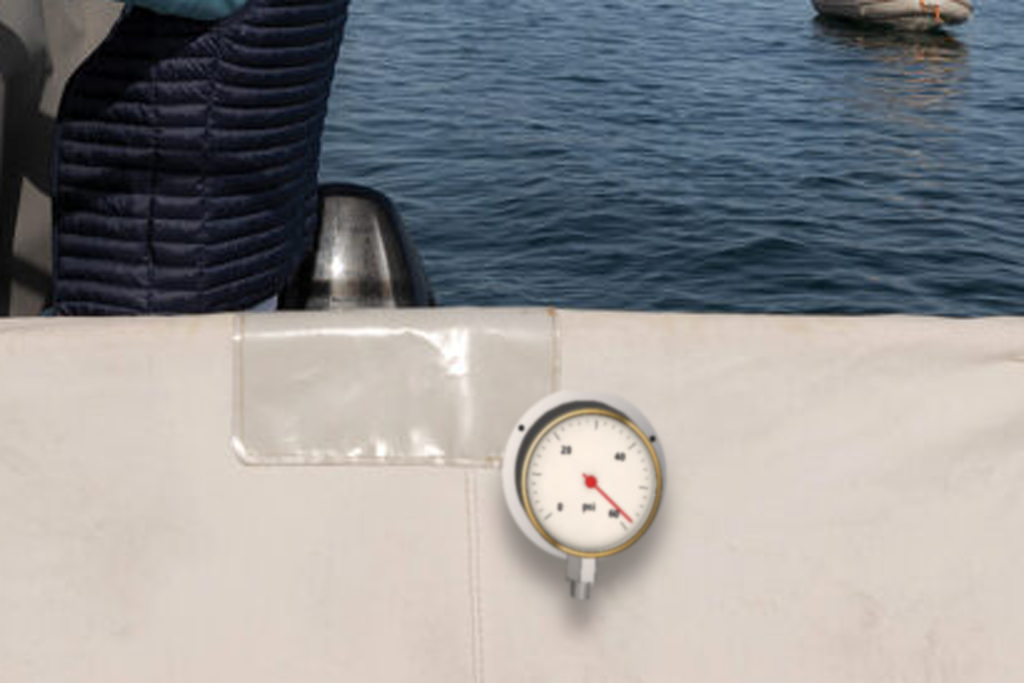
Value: 58 psi
